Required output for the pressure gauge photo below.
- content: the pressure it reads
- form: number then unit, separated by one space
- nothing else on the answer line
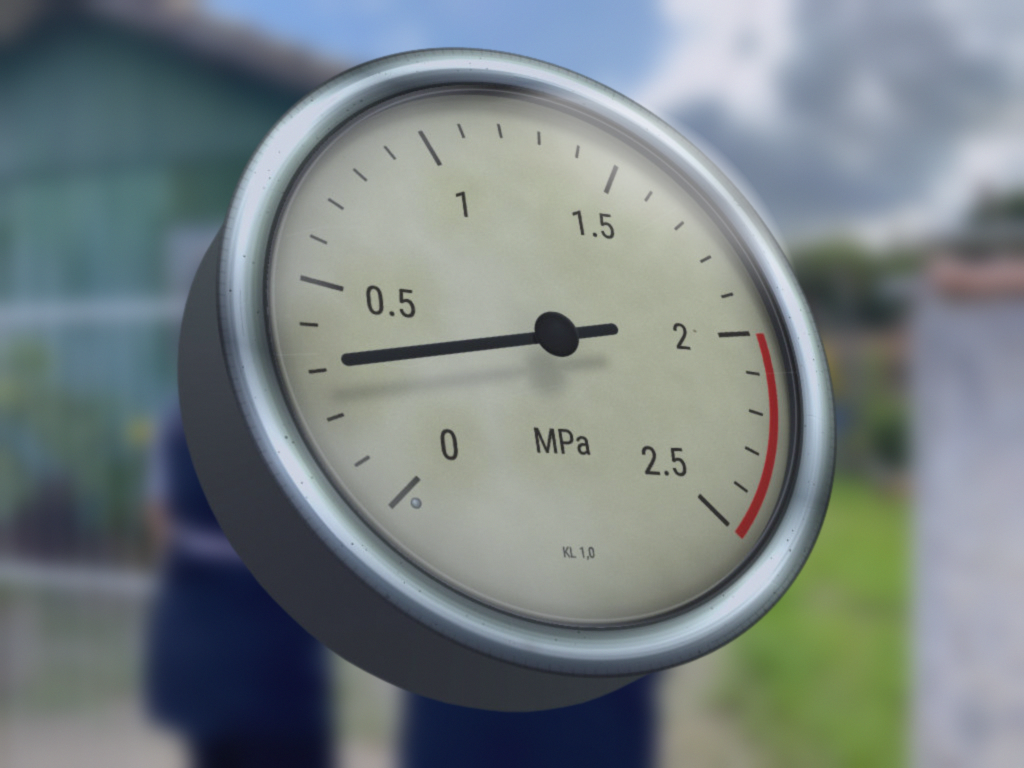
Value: 0.3 MPa
